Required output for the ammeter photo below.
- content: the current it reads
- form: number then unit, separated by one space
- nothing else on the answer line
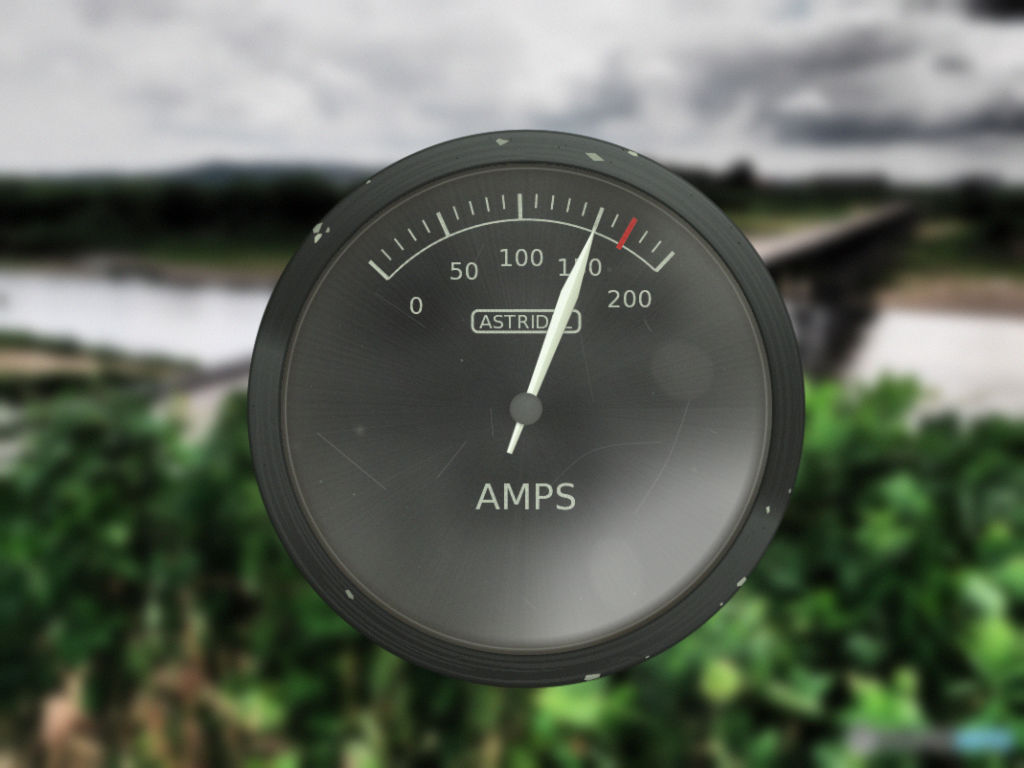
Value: 150 A
